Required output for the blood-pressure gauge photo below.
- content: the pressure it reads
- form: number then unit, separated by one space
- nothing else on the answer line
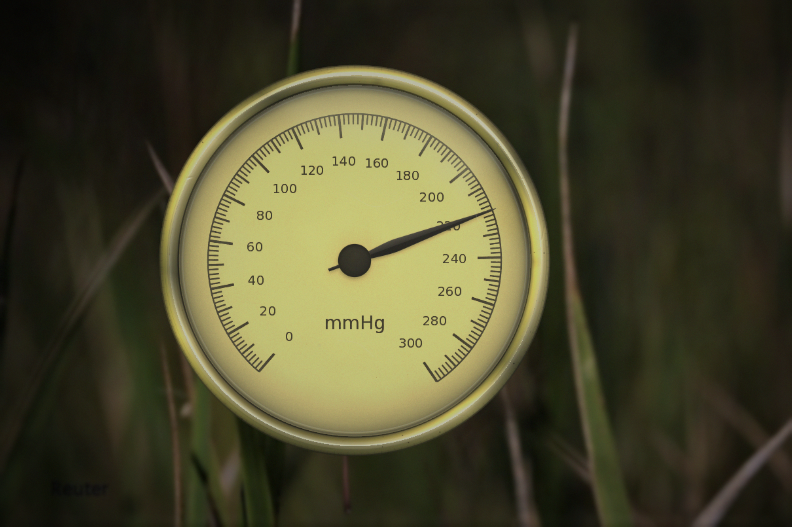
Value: 220 mmHg
